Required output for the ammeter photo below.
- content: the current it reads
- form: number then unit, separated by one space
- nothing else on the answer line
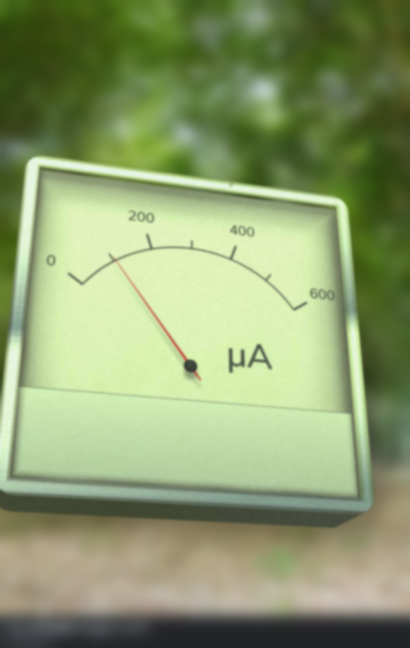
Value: 100 µA
